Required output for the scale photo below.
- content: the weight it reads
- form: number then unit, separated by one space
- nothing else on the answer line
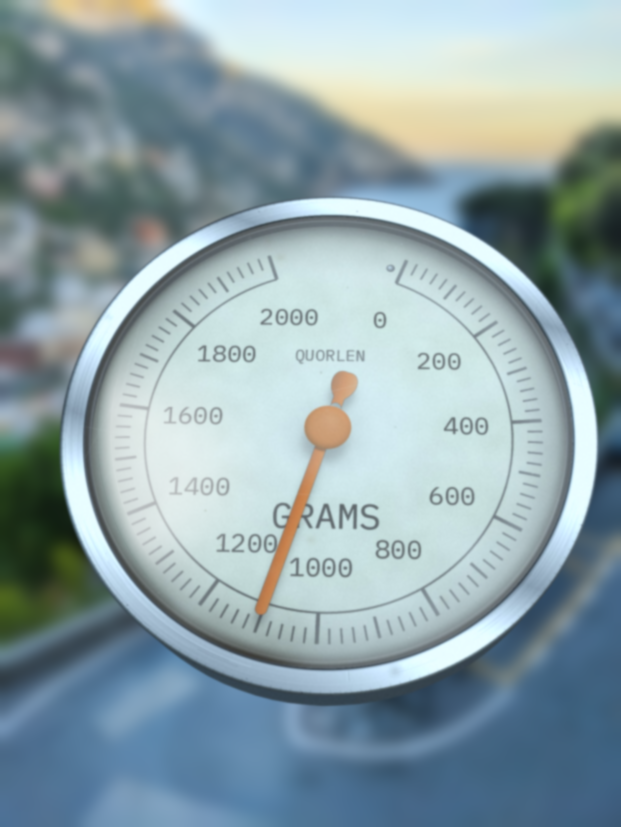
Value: 1100 g
